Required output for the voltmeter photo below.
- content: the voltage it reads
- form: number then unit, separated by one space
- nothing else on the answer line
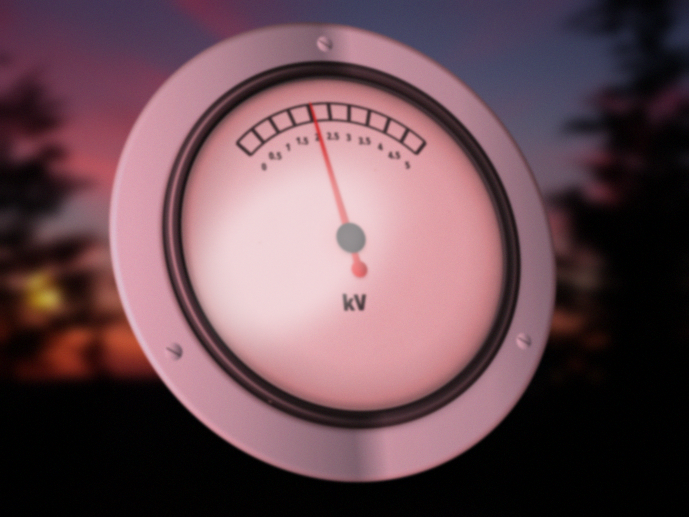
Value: 2 kV
